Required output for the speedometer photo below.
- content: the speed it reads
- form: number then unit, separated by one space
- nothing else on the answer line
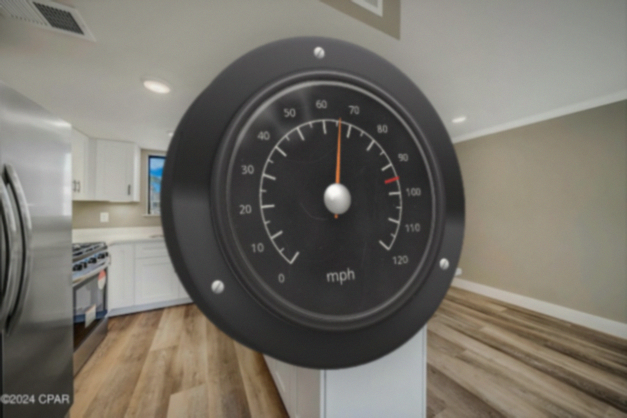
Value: 65 mph
